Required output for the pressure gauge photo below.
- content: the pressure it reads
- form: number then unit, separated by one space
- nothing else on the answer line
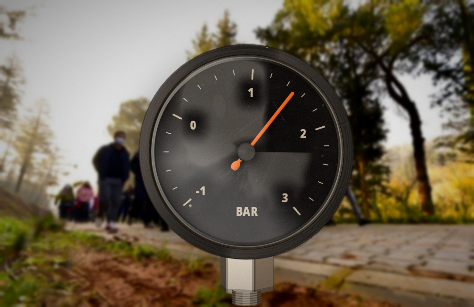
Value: 1.5 bar
